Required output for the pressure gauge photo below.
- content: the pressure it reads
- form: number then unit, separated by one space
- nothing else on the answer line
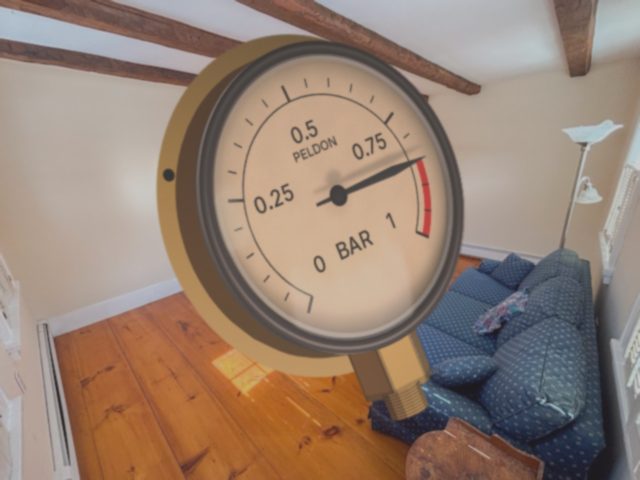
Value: 0.85 bar
